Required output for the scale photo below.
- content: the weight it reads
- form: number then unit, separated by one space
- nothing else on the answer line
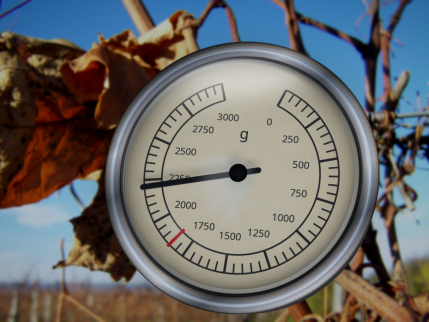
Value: 2200 g
